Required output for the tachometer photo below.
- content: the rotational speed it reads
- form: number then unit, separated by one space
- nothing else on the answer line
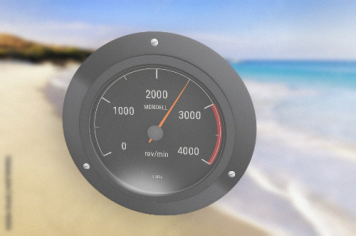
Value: 2500 rpm
